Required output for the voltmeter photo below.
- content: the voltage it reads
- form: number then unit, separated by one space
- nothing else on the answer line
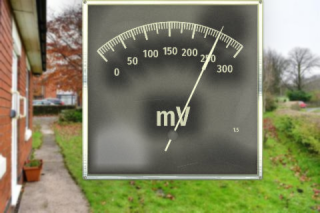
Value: 250 mV
